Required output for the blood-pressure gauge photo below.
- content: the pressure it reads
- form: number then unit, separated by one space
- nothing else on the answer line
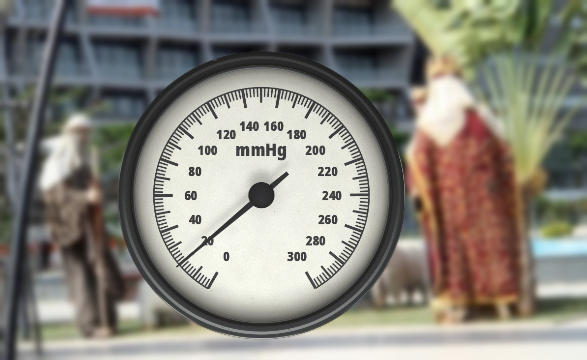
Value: 20 mmHg
